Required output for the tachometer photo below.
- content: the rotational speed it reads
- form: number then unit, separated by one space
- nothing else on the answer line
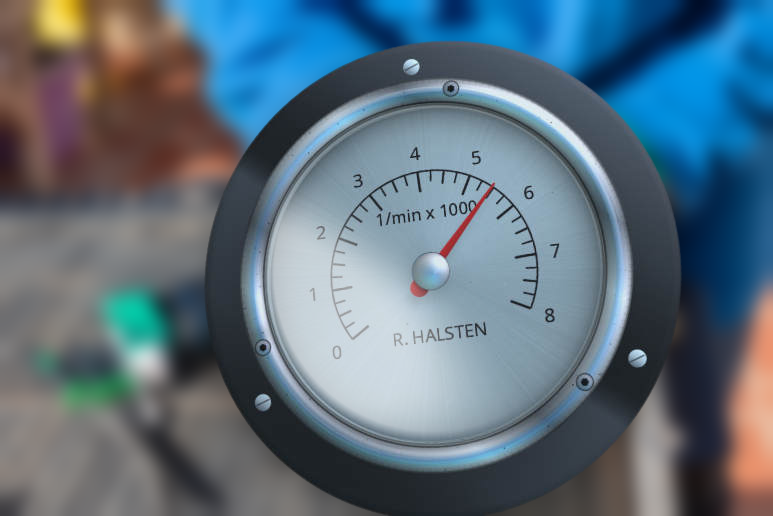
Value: 5500 rpm
